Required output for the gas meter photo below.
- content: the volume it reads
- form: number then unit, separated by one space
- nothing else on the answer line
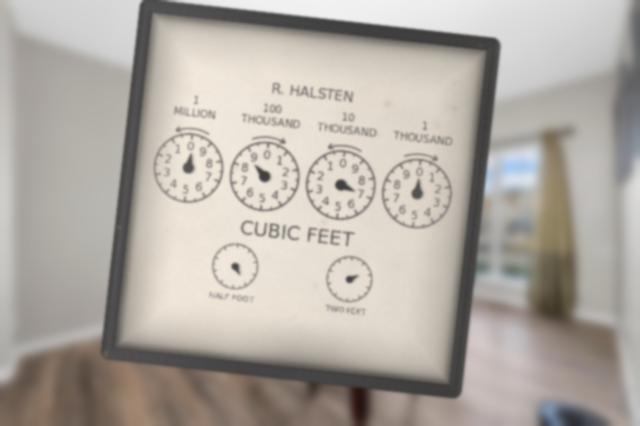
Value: 987000 ft³
